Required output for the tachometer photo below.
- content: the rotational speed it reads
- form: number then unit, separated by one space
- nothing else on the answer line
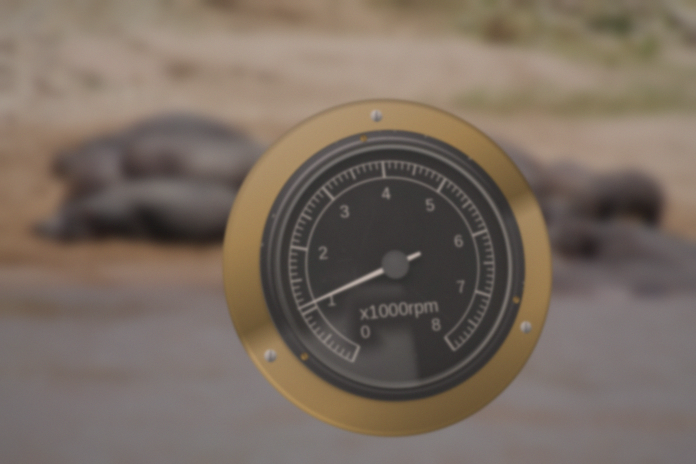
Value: 1100 rpm
